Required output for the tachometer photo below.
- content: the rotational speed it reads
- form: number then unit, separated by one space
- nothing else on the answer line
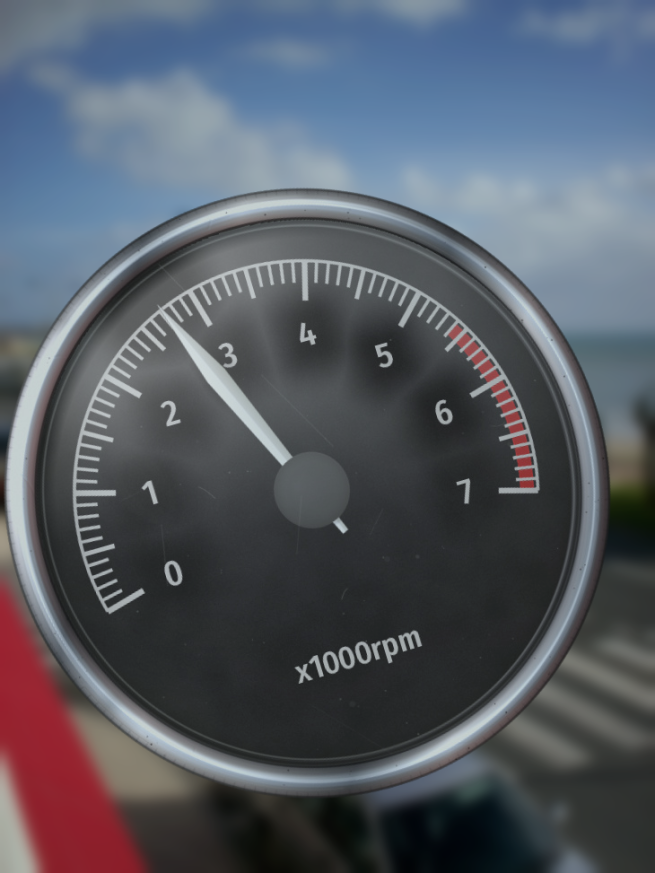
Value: 2700 rpm
